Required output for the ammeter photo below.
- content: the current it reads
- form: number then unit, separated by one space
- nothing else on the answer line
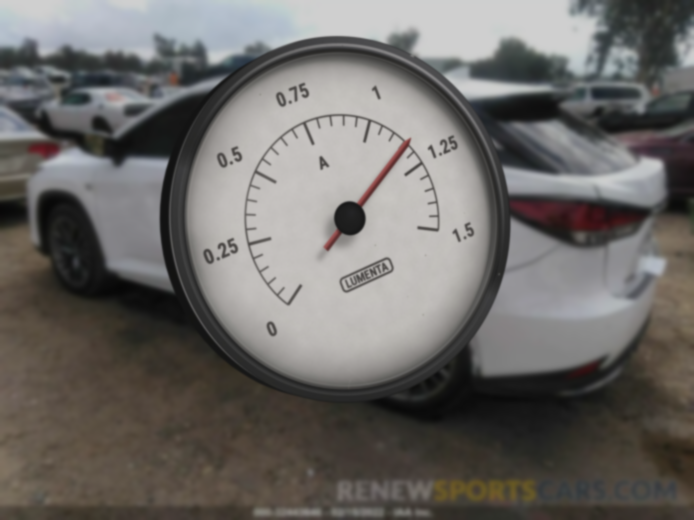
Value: 1.15 A
